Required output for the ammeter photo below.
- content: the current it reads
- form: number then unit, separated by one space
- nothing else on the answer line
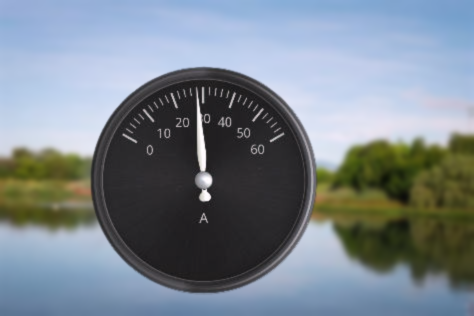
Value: 28 A
